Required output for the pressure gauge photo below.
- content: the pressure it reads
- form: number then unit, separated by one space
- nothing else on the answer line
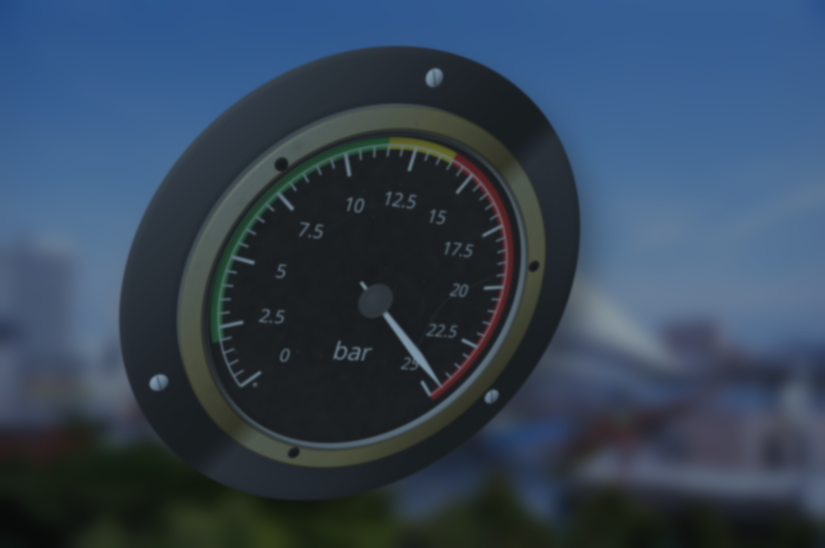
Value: 24.5 bar
